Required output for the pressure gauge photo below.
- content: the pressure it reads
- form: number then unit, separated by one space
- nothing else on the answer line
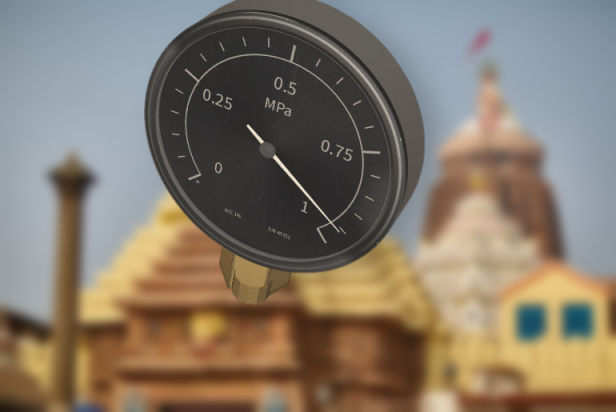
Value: 0.95 MPa
